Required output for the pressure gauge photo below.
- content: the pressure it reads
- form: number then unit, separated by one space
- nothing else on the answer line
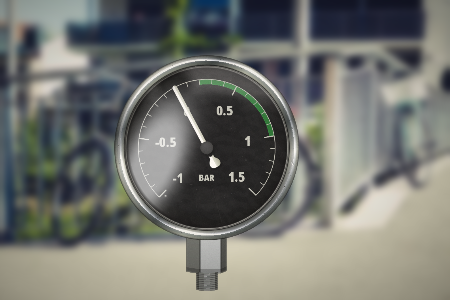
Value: 0 bar
